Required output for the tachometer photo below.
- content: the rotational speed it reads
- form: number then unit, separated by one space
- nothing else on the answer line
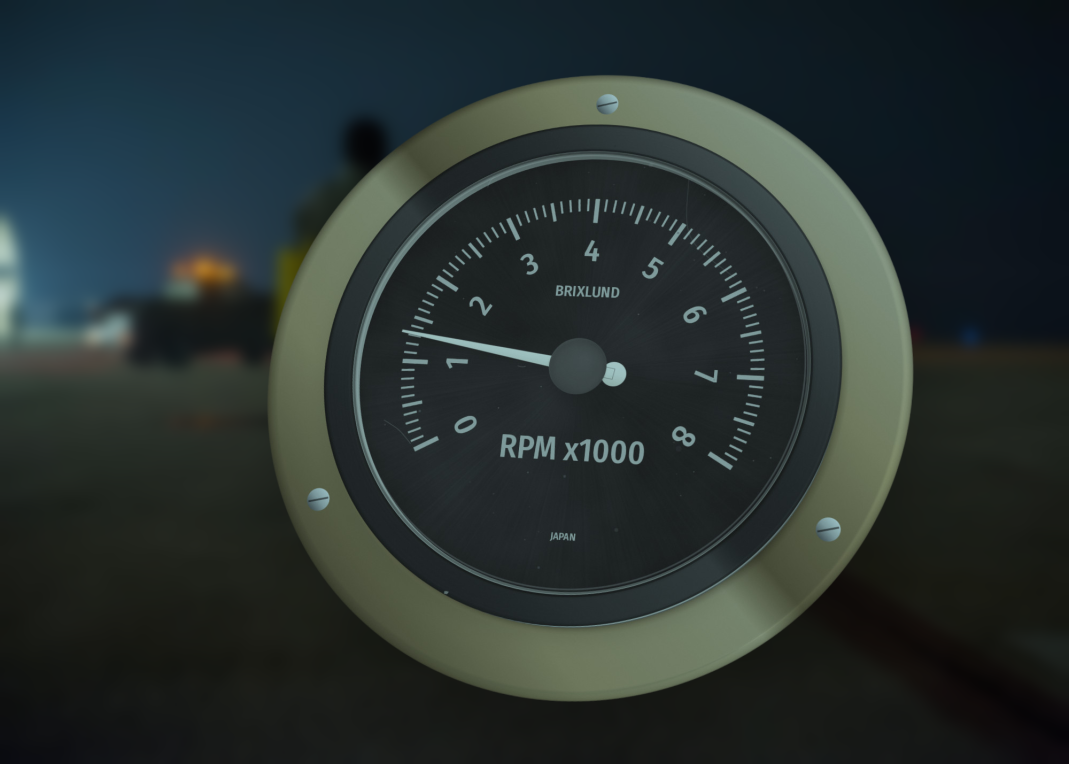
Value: 1300 rpm
